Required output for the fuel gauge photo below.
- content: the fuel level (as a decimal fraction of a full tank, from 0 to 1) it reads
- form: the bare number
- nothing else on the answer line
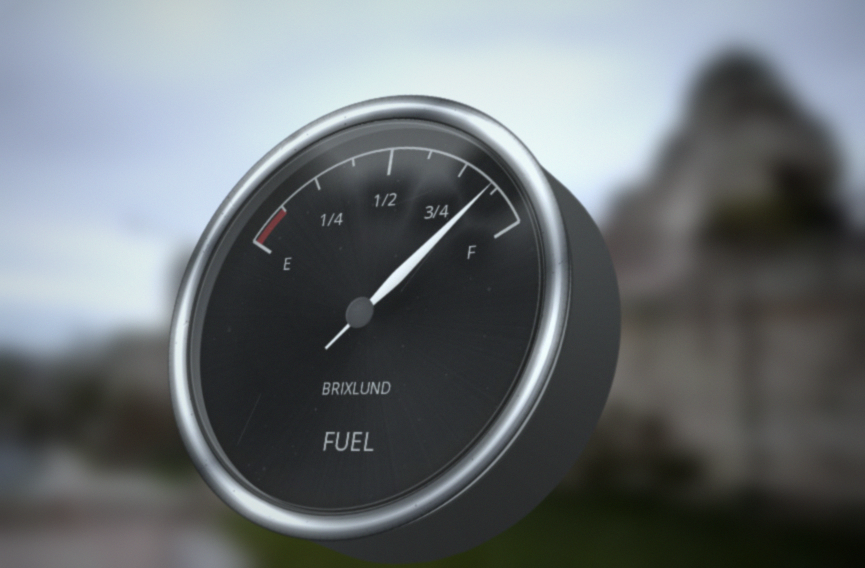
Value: 0.875
